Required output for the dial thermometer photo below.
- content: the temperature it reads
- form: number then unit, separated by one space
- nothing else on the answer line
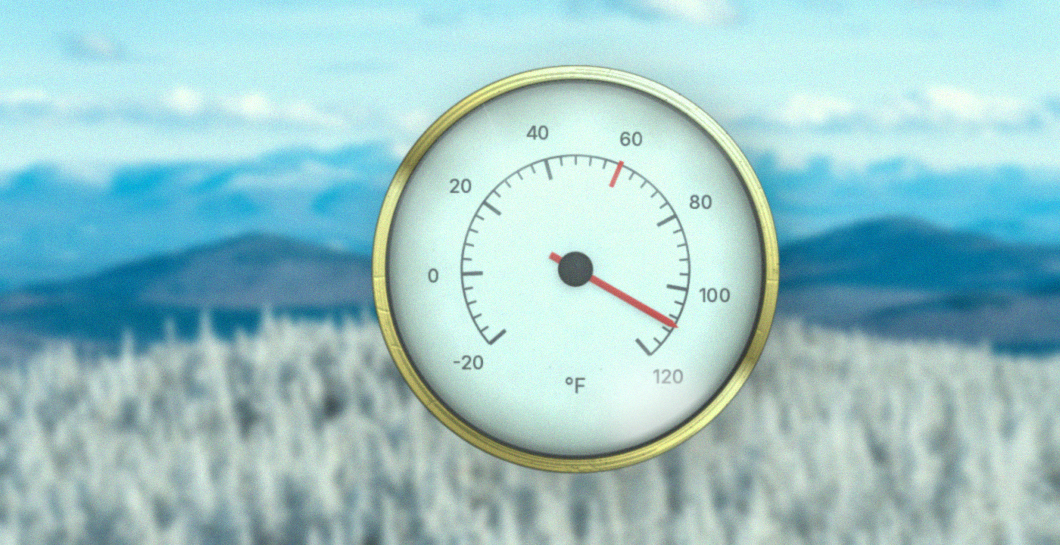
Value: 110 °F
